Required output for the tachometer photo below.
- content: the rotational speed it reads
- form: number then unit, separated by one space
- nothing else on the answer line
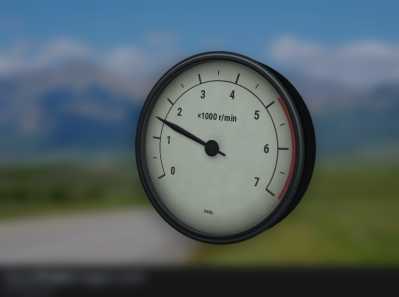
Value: 1500 rpm
